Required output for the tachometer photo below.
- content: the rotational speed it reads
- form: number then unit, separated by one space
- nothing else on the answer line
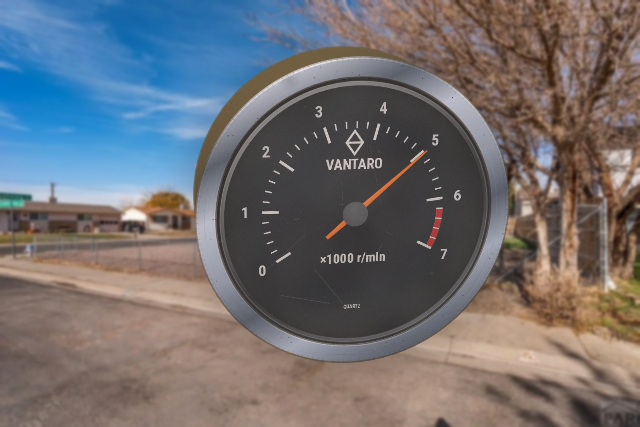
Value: 5000 rpm
